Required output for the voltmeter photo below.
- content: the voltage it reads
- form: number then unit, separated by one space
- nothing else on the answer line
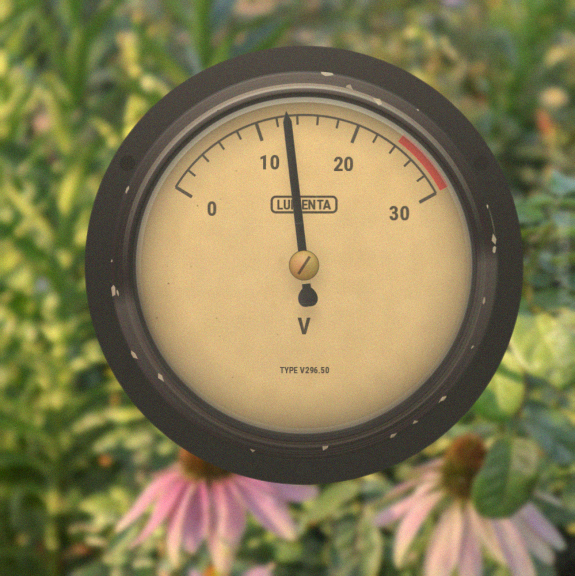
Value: 13 V
